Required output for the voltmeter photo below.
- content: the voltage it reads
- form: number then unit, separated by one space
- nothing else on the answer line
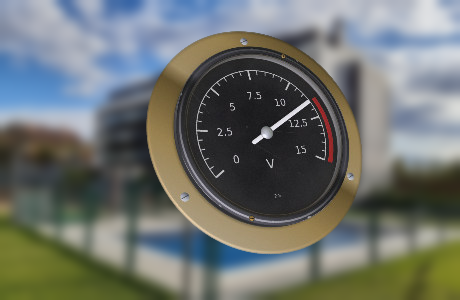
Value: 11.5 V
